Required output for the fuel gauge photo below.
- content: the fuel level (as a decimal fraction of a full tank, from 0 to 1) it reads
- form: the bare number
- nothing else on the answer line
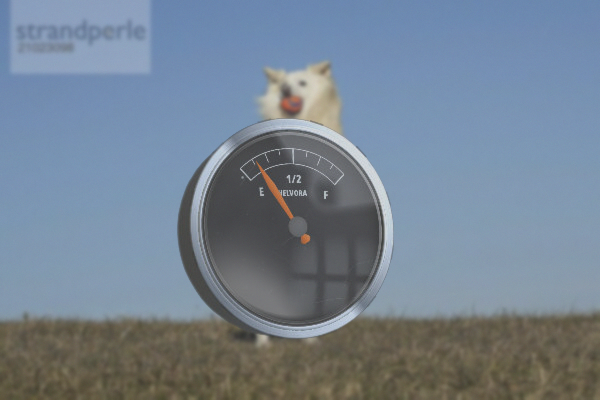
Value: 0.125
